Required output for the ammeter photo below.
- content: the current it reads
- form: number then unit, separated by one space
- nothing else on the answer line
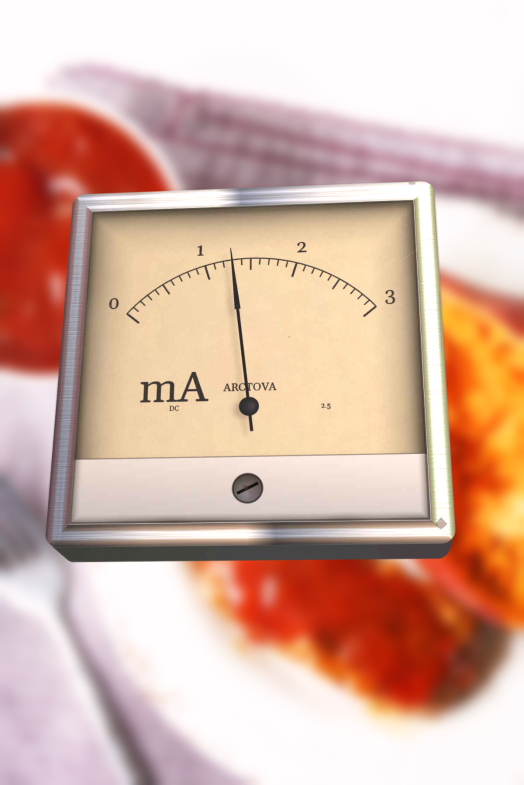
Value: 1.3 mA
